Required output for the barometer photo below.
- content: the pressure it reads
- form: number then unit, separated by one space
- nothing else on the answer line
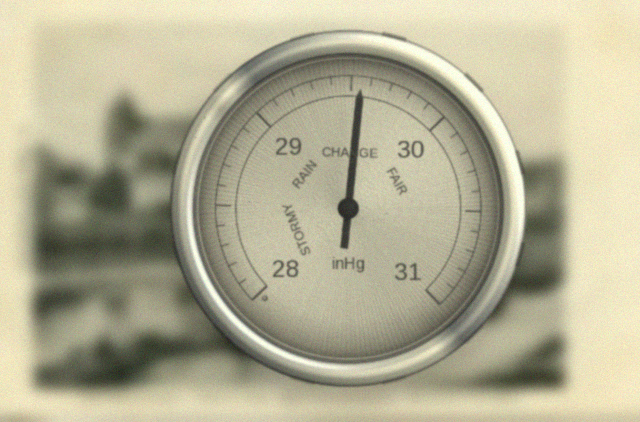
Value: 29.55 inHg
